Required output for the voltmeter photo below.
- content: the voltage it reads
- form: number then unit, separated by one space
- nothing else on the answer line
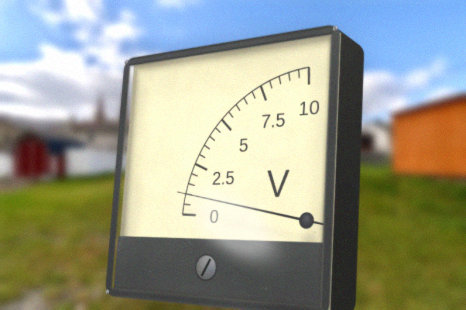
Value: 1 V
